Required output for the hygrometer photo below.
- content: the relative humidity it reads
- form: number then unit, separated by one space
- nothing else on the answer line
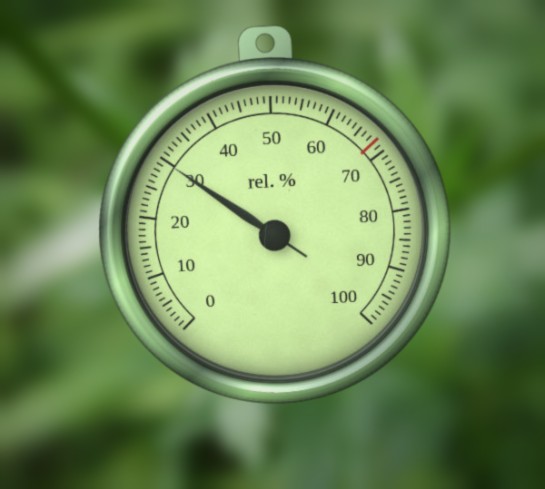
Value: 30 %
